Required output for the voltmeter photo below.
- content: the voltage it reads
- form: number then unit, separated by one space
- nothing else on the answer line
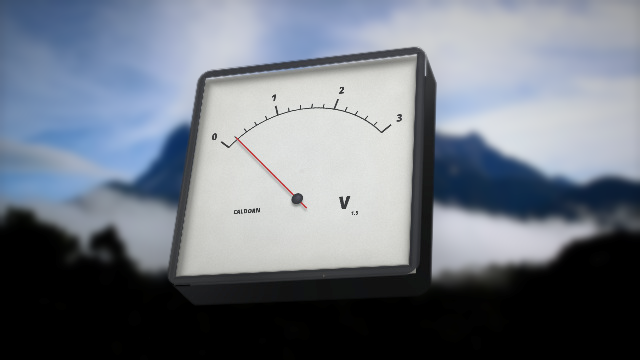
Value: 0.2 V
